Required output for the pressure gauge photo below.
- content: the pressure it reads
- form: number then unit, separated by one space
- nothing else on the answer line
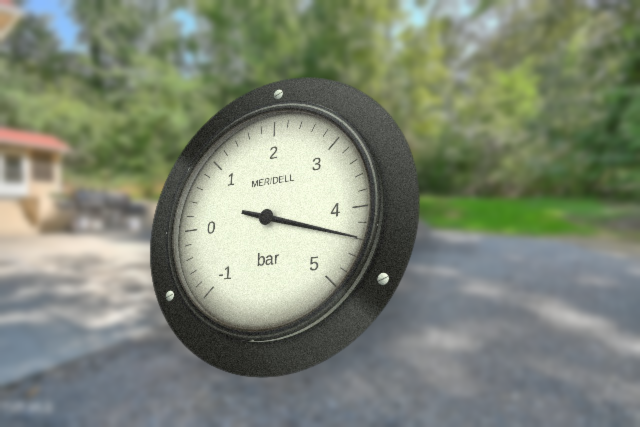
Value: 4.4 bar
